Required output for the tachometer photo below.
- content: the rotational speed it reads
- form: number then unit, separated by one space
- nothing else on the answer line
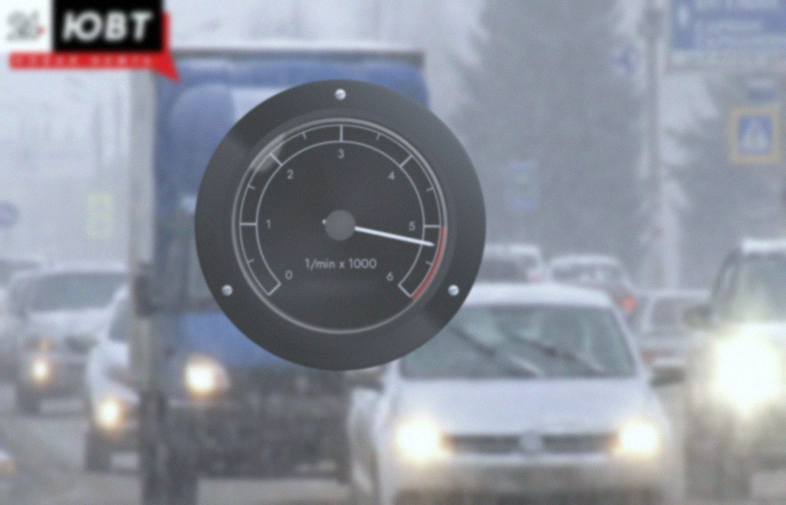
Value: 5250 rpm
